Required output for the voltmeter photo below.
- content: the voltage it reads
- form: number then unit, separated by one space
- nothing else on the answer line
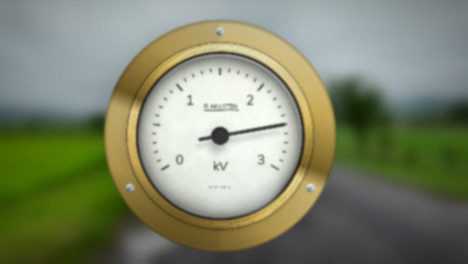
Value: 2.5 kV
